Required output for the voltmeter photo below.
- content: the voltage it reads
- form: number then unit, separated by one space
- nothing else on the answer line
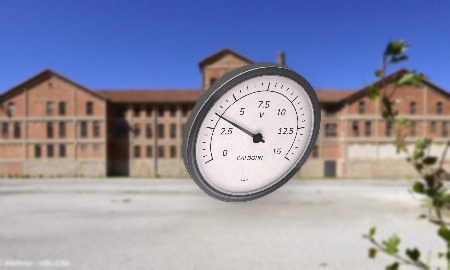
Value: 3.5 V
